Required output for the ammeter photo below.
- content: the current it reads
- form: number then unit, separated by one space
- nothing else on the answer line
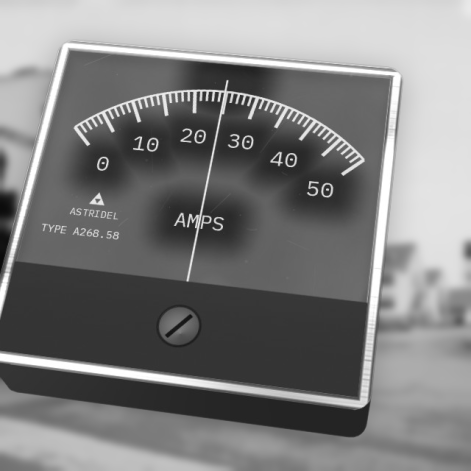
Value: 25 A
